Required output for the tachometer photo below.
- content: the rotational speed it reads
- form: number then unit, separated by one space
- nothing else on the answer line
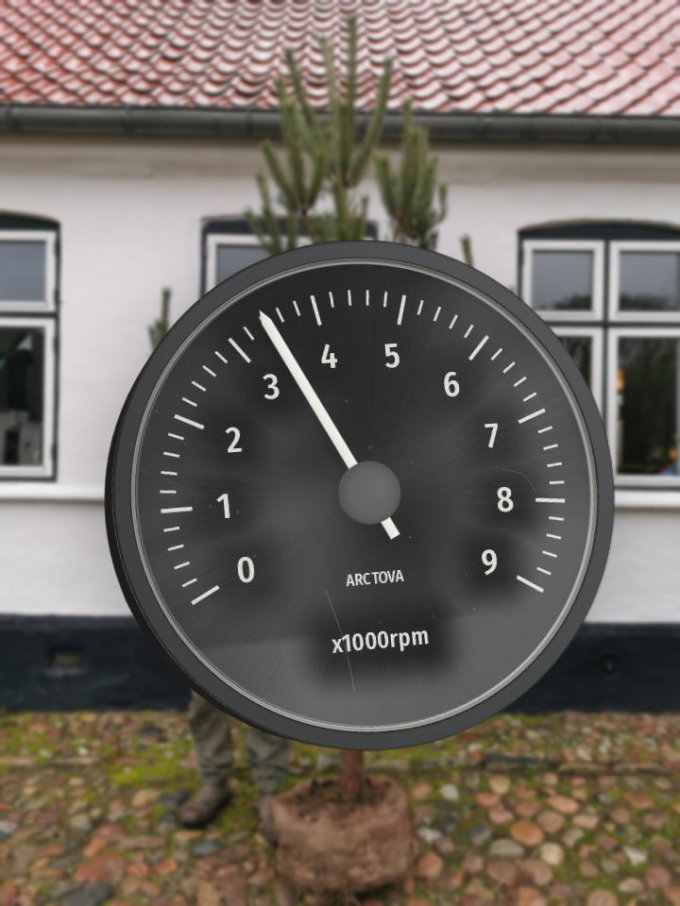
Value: 3400 rpm
